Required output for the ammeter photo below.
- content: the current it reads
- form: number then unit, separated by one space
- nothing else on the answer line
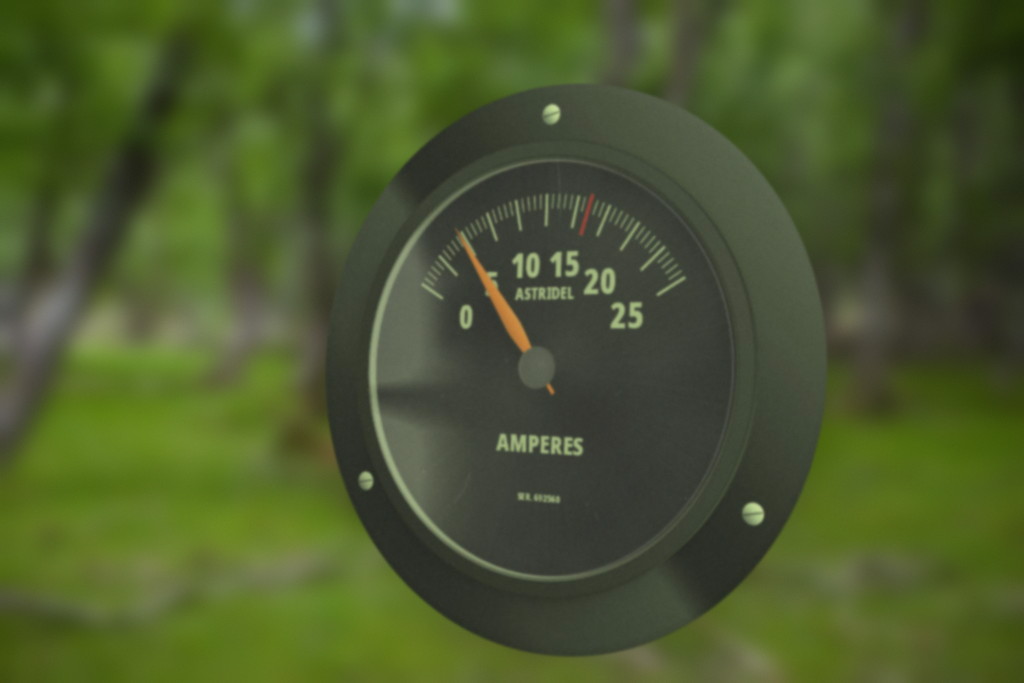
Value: 5 A
